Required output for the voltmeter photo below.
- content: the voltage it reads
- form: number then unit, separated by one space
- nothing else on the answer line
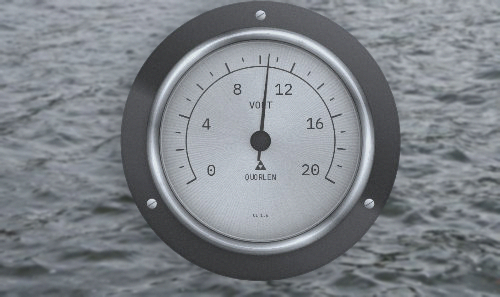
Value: 10.5 V
